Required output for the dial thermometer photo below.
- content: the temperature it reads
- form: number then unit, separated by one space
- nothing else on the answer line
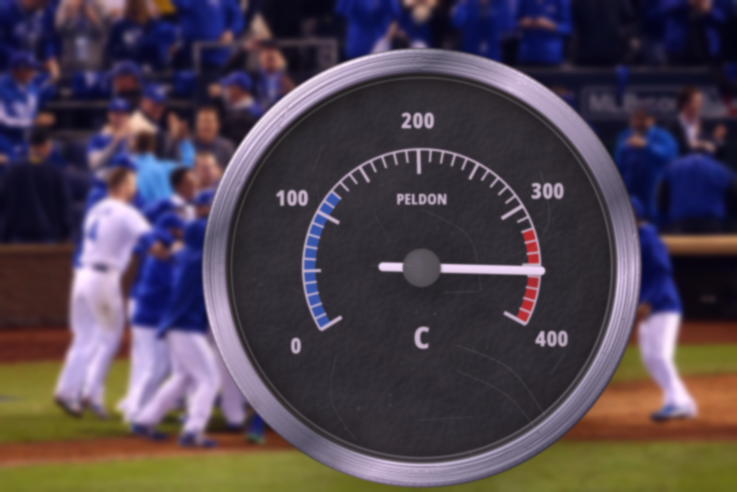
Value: 355 °C
